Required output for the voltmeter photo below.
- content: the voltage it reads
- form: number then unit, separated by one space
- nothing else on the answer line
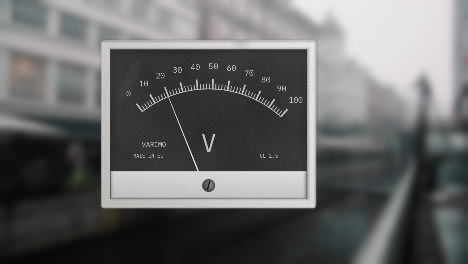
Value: 20 V
